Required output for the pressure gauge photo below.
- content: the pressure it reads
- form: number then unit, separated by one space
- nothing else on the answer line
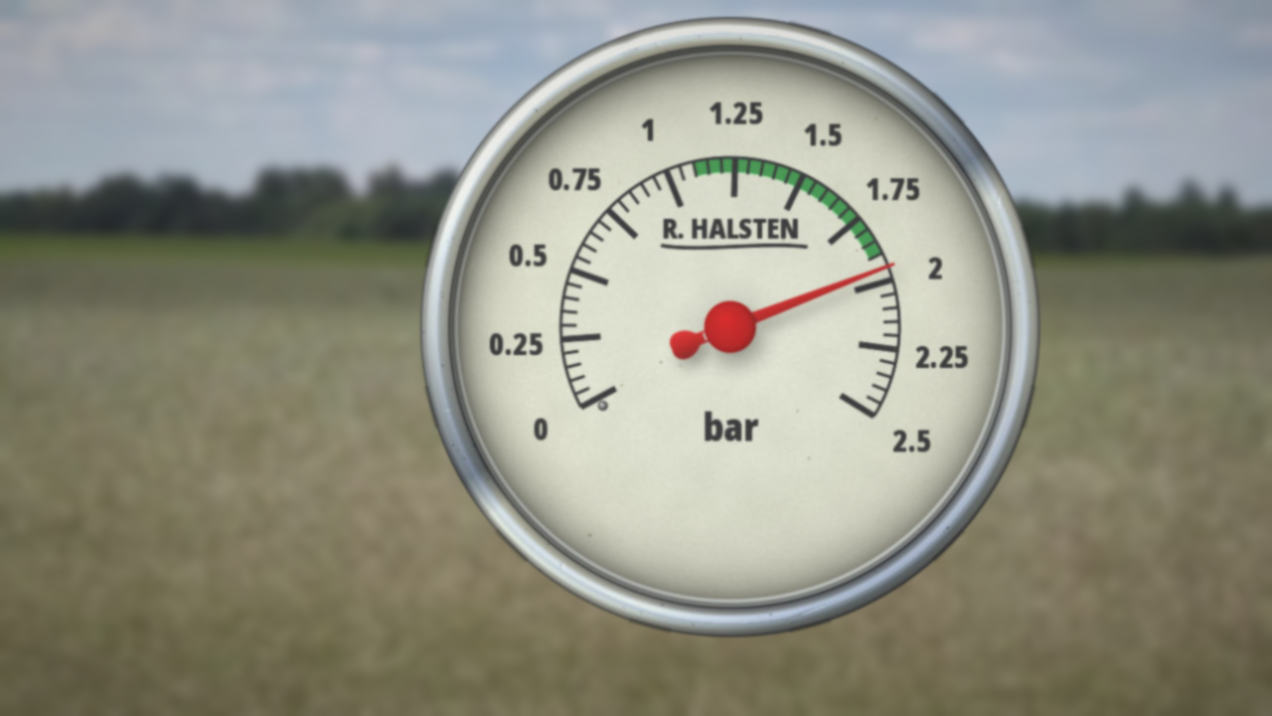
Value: 1.95 bar
